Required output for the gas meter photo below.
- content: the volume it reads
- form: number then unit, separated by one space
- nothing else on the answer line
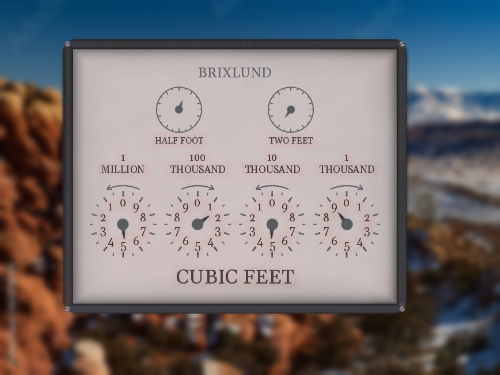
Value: 514900 ft³
